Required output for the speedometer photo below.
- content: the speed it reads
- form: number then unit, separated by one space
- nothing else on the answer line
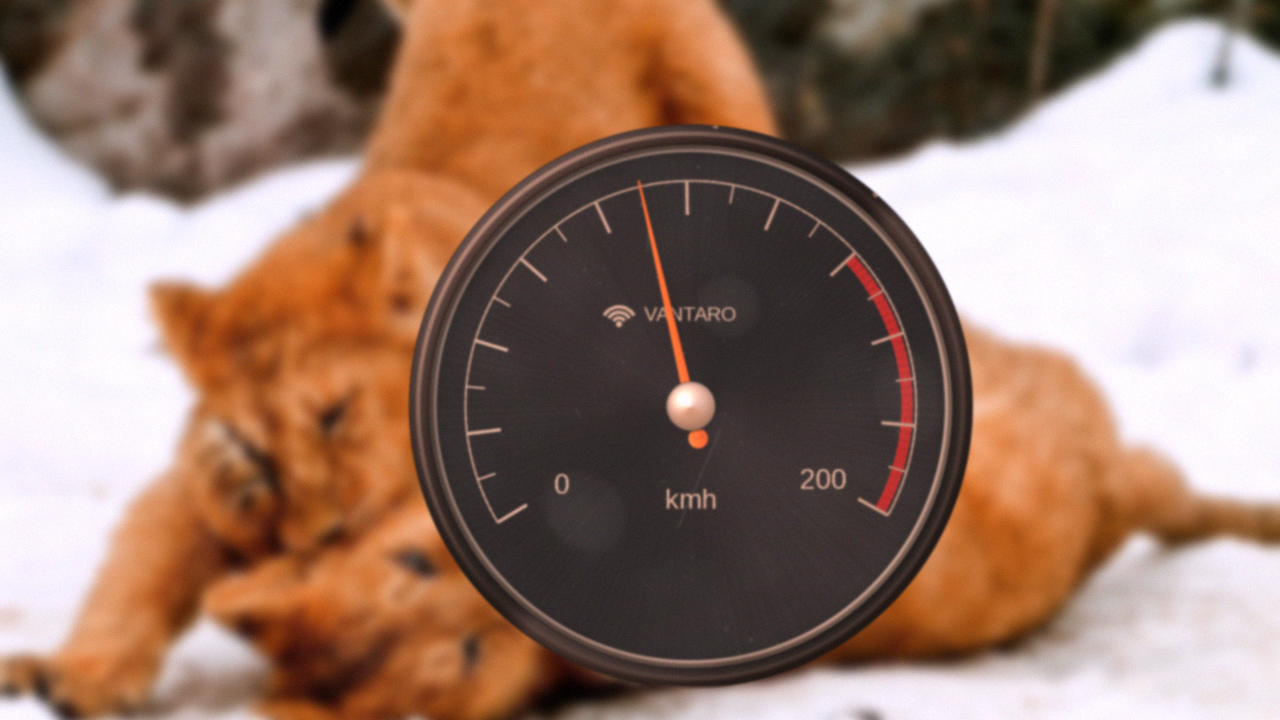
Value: 90 km/h
